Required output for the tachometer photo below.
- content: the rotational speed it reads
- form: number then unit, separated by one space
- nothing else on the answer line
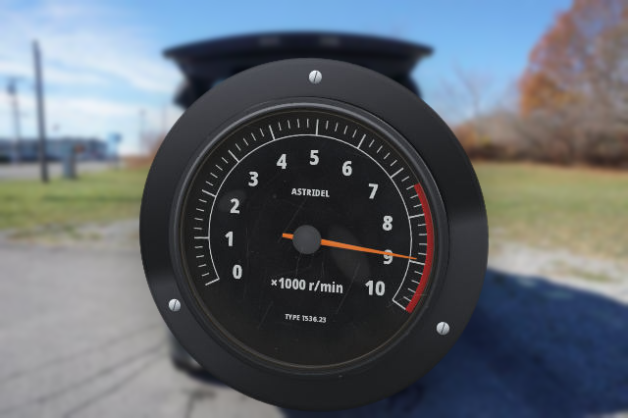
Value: 8900 rpm
